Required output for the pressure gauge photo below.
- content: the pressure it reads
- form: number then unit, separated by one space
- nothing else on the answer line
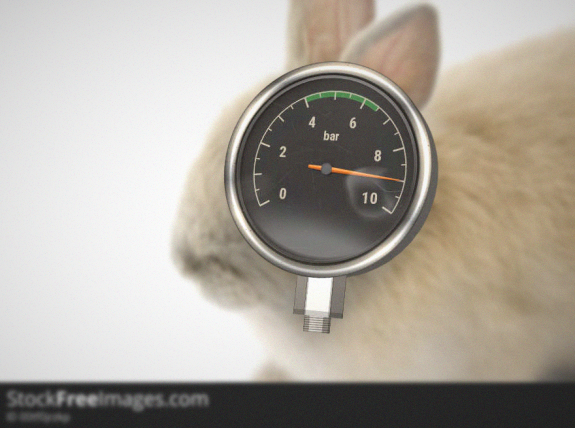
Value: 9 bar
